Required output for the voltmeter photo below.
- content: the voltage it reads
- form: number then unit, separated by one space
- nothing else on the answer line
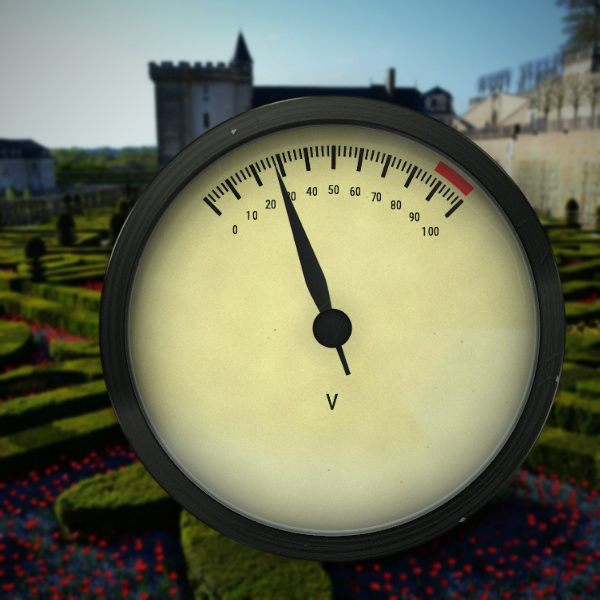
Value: 28 V
